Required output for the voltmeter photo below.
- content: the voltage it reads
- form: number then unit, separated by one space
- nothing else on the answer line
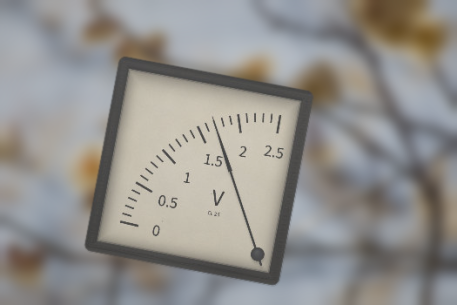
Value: 1.7 V
